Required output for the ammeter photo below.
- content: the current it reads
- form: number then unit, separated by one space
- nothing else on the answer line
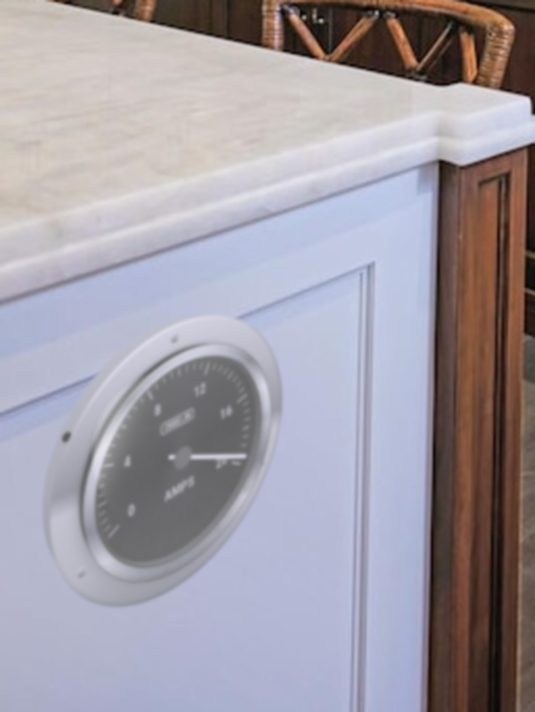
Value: 19.5 A
